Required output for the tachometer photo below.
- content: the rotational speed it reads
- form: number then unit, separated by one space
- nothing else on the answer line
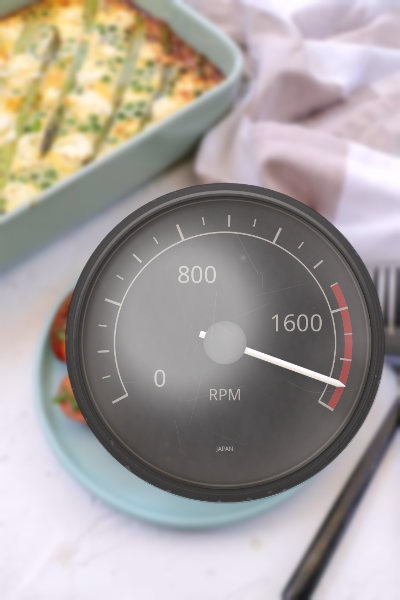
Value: 1900 rpm
